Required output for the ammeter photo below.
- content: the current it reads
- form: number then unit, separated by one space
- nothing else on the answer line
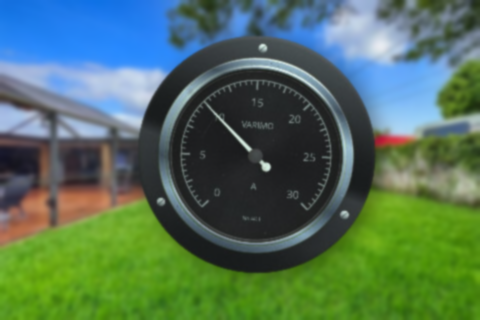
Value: 10 A
